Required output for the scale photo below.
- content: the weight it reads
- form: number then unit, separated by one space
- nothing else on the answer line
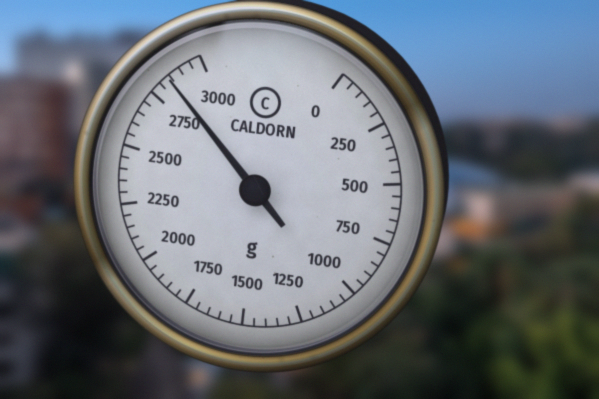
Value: 2850 g
